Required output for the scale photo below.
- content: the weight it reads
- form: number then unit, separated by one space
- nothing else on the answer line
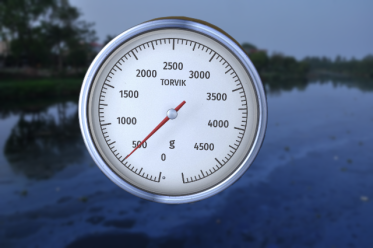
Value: 500 g
